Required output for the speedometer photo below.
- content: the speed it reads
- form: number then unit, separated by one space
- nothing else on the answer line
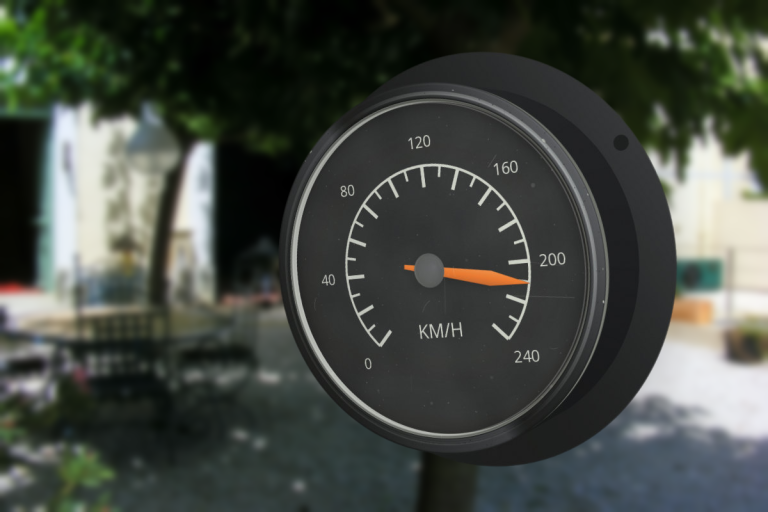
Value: 210 km/h
